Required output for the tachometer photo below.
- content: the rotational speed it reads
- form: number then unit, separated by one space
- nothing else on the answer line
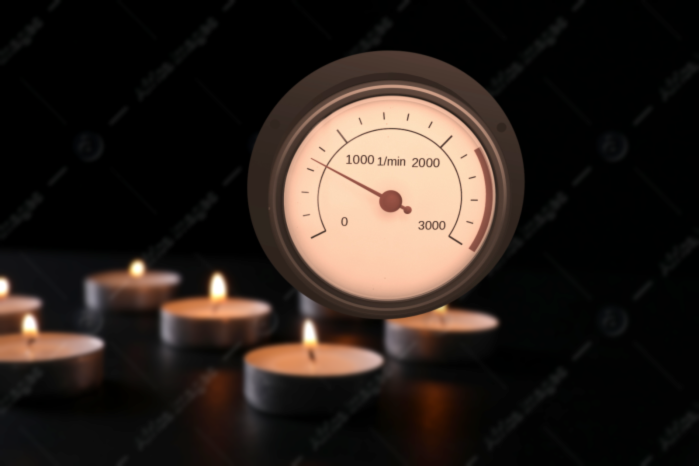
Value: 700 rpm
